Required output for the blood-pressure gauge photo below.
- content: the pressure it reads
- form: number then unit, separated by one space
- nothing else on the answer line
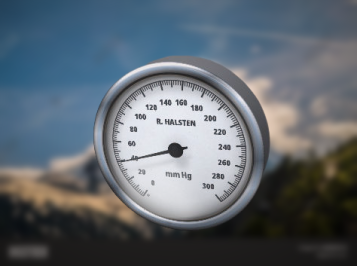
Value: 40 mmHg
